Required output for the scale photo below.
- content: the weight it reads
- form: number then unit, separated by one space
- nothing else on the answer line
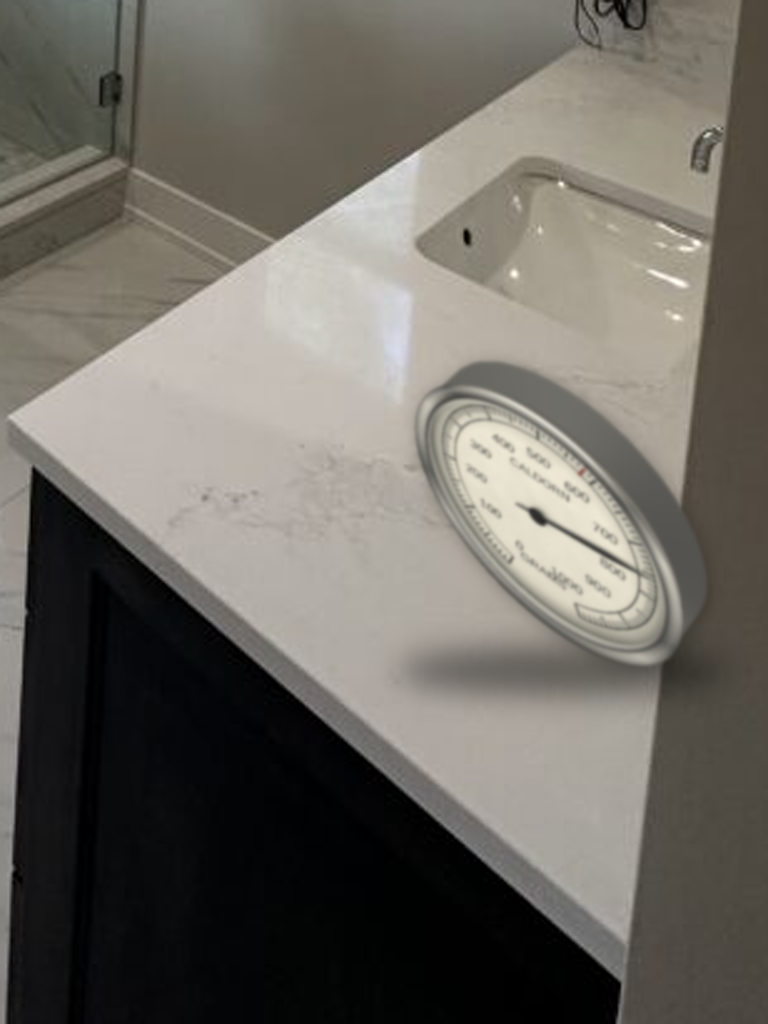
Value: 750 g
